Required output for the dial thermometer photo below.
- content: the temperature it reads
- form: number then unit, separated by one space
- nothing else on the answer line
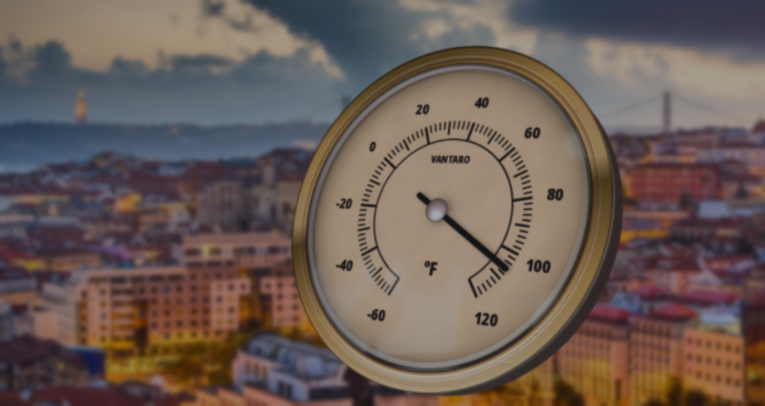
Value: 106 °F
